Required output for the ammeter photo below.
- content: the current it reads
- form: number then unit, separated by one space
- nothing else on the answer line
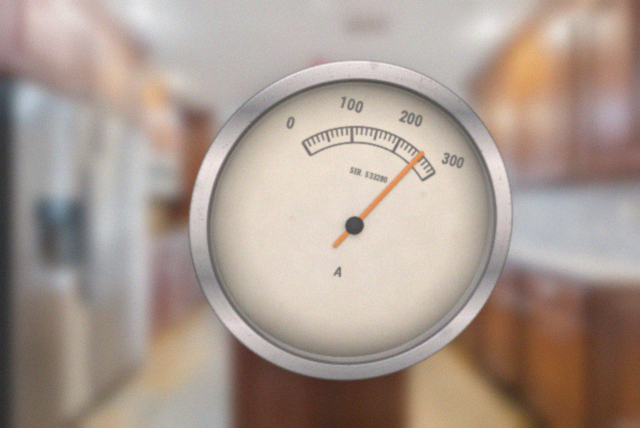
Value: 250 A
